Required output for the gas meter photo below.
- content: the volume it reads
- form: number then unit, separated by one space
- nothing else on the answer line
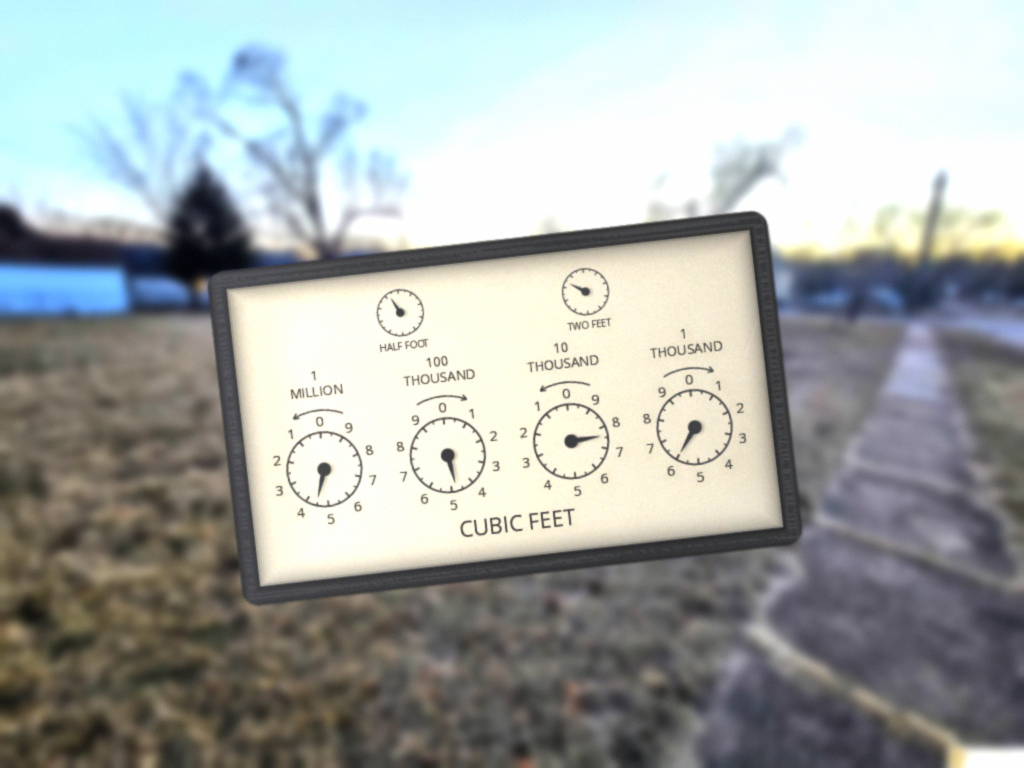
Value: 447600 ft³
